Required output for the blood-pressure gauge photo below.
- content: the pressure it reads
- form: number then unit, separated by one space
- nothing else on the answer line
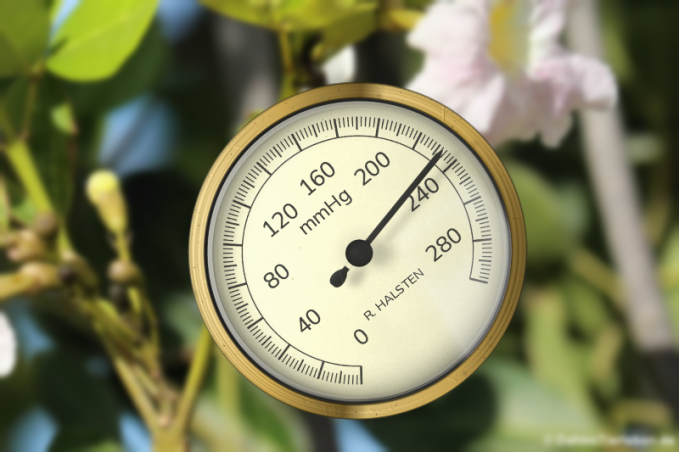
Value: 232 mmHg
